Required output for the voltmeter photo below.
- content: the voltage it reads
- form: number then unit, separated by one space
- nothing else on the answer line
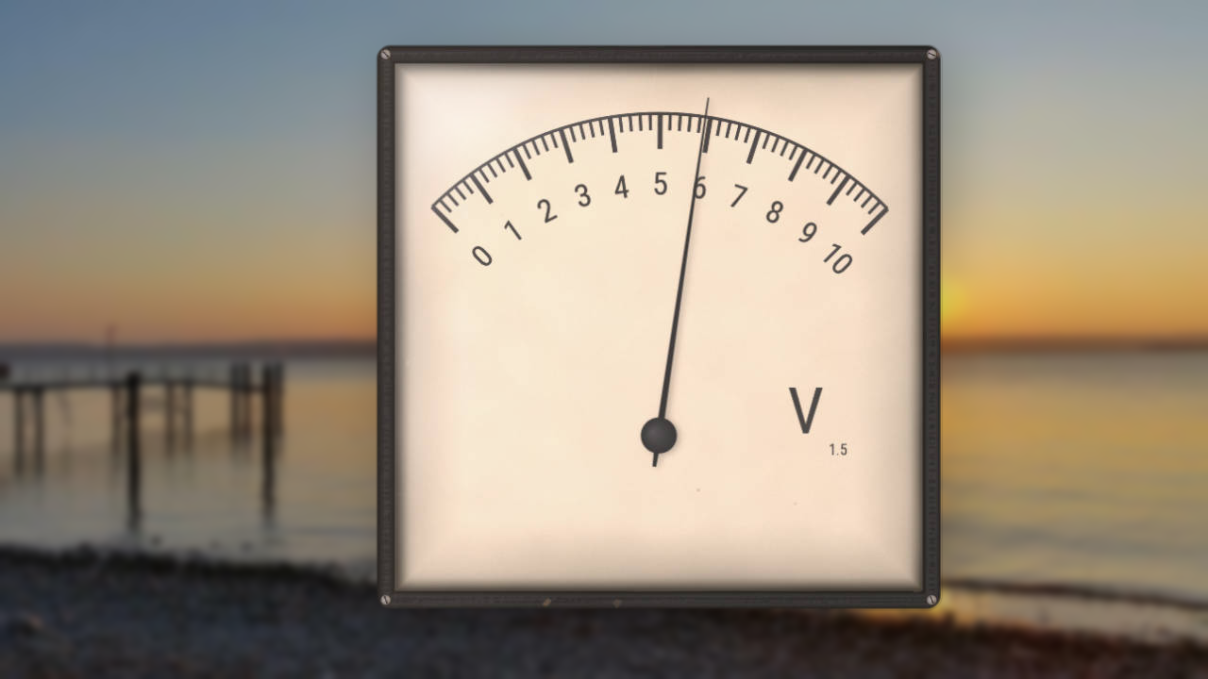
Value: 5.9 V
